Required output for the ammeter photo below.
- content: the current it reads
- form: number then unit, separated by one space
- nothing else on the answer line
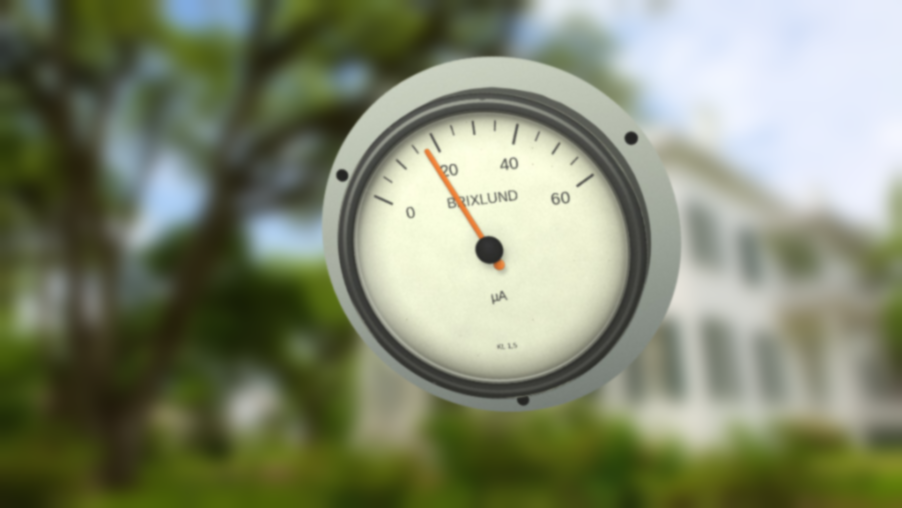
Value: 17.5 µA
